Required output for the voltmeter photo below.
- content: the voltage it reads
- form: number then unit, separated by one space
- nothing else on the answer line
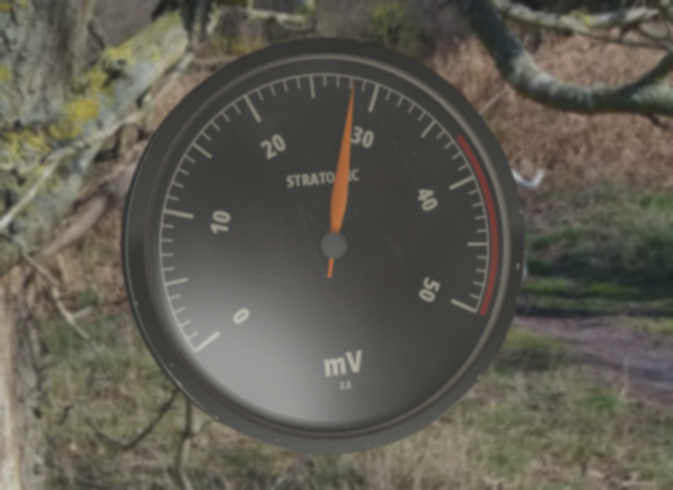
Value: 28 mV
